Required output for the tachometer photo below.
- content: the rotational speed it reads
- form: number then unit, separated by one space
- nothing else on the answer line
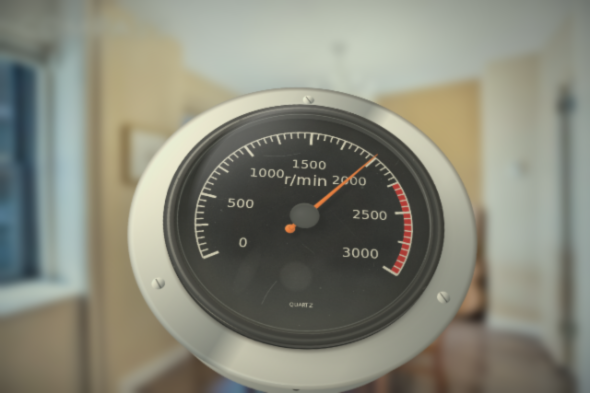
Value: 2000 rpm
